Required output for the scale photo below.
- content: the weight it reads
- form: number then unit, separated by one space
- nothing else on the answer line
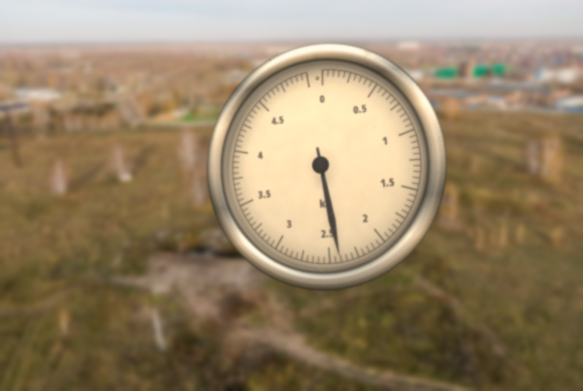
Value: 2.4 kg
